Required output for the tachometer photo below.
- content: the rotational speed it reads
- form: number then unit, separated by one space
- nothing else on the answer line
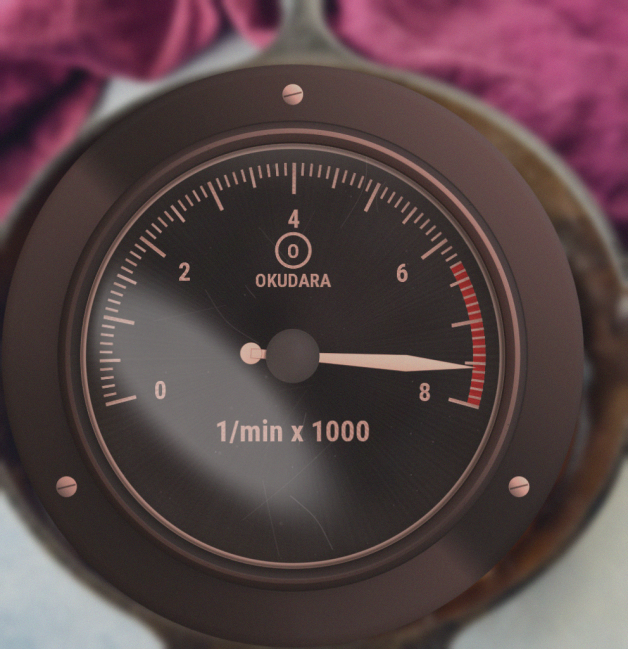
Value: 7550 rpm
